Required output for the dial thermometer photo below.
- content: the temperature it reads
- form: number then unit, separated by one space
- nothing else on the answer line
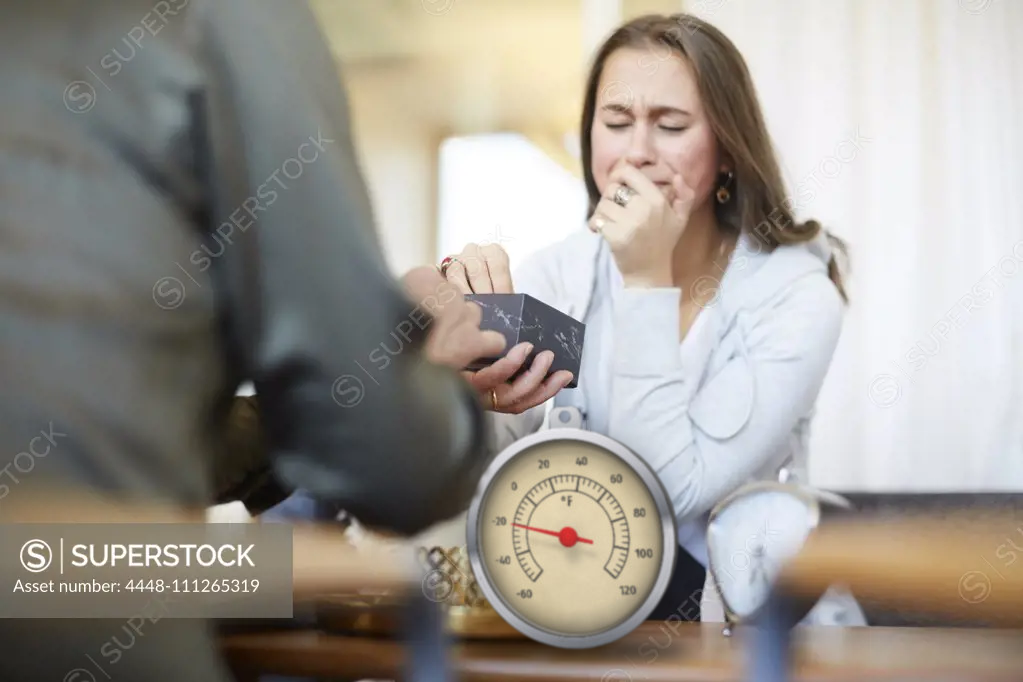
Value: -20 °F
